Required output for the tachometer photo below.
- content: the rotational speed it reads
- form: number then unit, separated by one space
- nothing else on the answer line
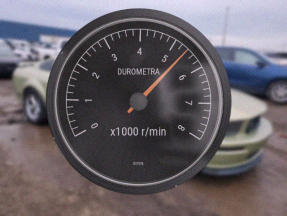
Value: 5400 rpm
